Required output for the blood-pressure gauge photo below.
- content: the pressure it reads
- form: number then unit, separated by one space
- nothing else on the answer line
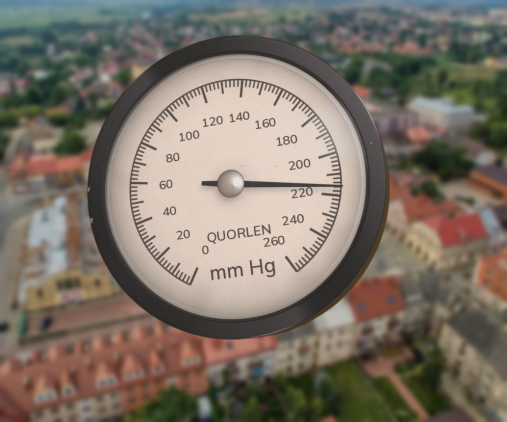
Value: 216 mmHg
